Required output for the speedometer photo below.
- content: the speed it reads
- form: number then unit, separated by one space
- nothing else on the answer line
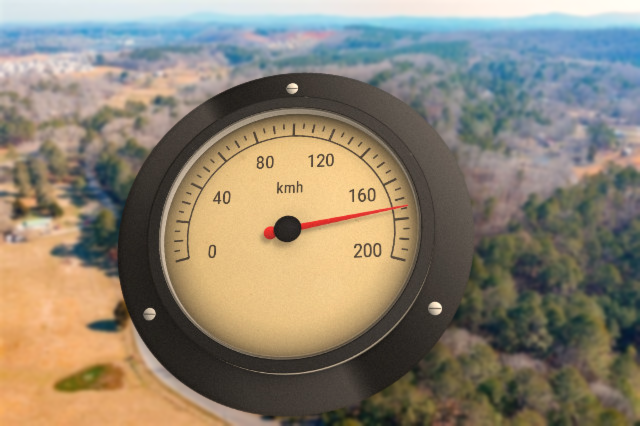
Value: 175 km/h
